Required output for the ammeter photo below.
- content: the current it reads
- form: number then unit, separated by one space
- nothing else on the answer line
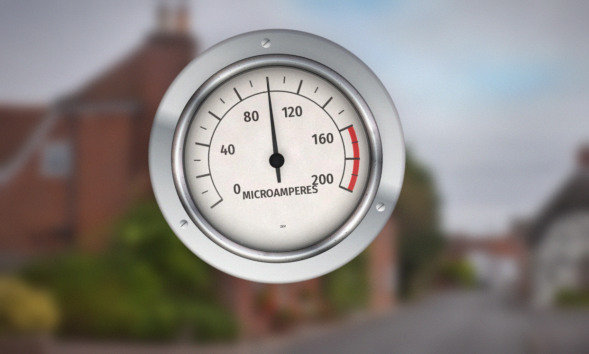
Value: 100 µA
